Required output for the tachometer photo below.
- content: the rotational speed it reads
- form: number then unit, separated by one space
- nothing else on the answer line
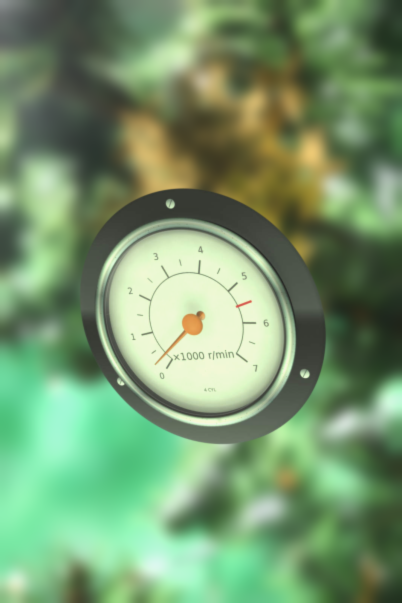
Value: 250 rpm
